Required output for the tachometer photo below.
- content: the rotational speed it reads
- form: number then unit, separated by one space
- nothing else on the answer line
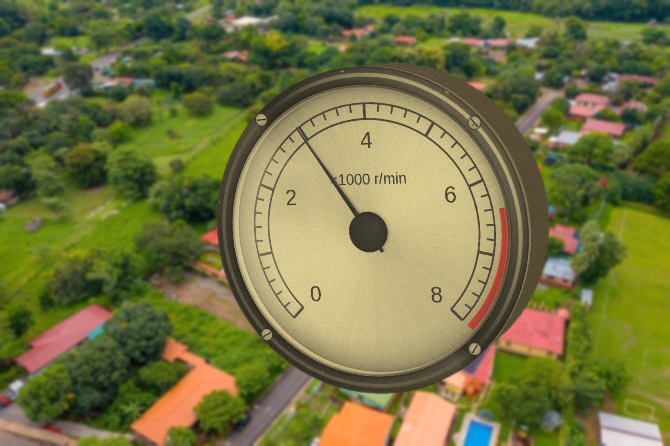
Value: 3000 rpm
